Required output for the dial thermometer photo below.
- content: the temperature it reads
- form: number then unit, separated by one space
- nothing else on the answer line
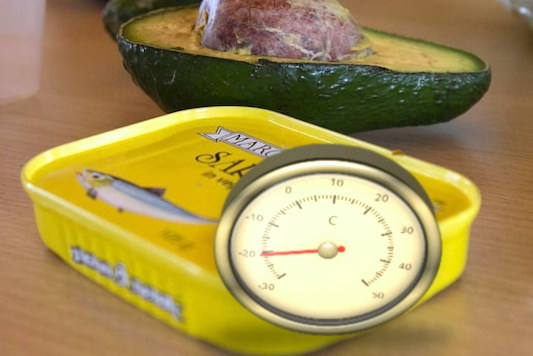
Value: -20 °C
